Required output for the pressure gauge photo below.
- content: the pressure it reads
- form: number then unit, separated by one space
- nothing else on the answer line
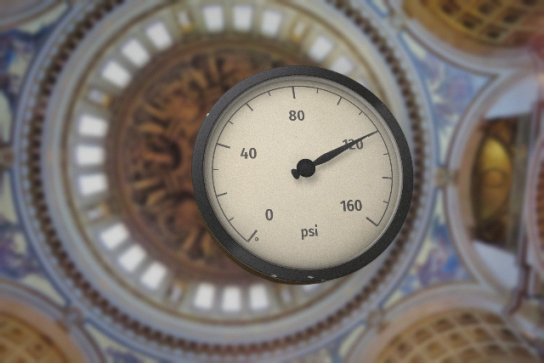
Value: 120 psi
